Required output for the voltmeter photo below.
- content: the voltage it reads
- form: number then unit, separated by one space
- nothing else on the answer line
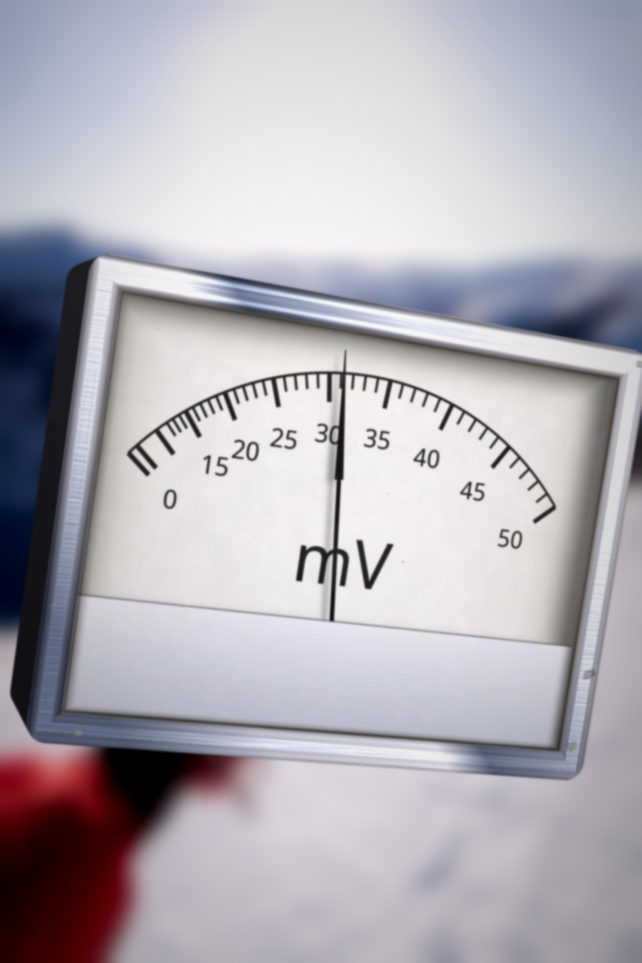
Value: 31 mV
